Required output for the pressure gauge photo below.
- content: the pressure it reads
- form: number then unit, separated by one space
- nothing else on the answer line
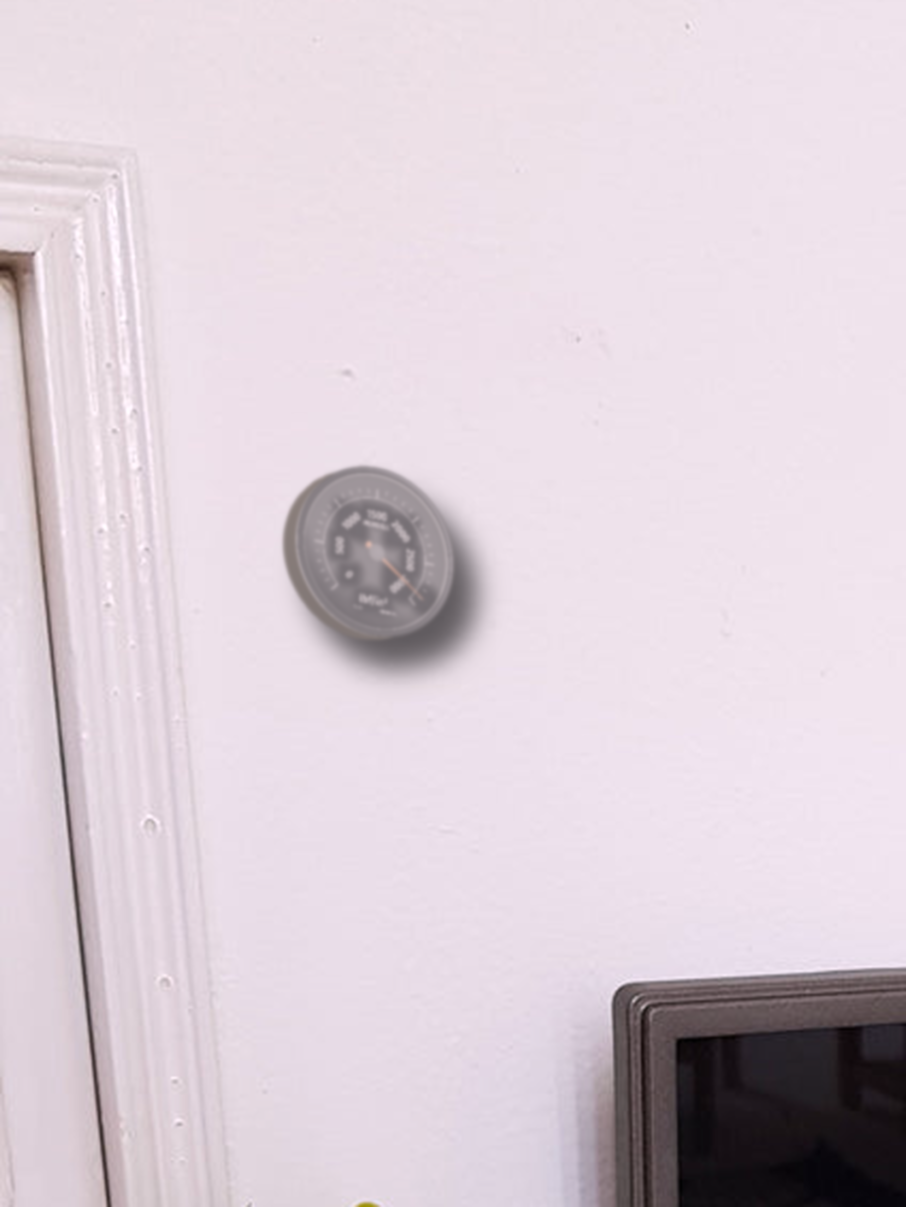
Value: 2900 psi
